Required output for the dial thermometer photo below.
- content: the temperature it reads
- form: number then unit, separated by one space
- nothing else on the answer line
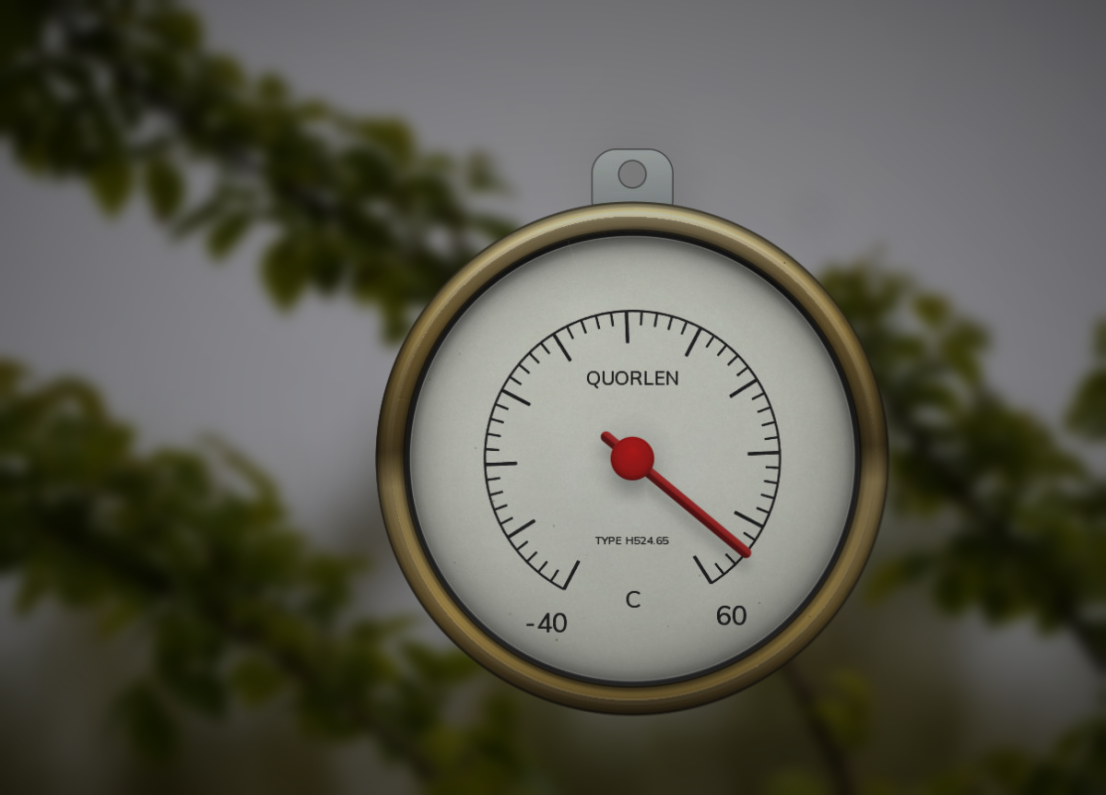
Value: 54 °C
